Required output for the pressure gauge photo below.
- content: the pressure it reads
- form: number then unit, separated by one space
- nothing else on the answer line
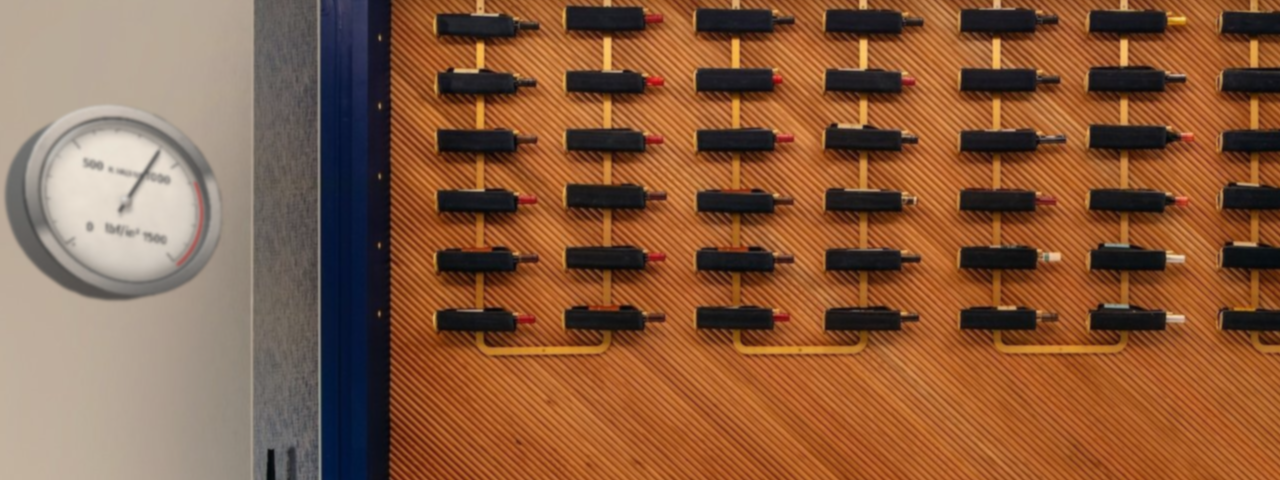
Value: 900 psi
